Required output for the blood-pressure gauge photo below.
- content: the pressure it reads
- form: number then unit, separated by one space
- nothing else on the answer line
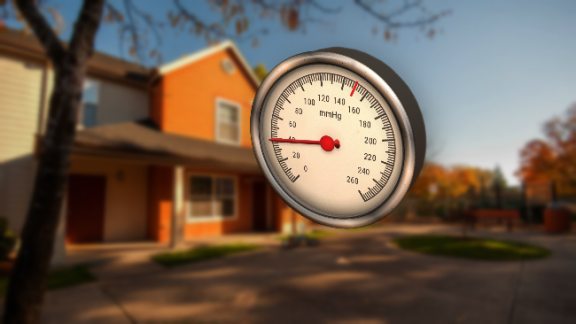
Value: 40 mmHg
